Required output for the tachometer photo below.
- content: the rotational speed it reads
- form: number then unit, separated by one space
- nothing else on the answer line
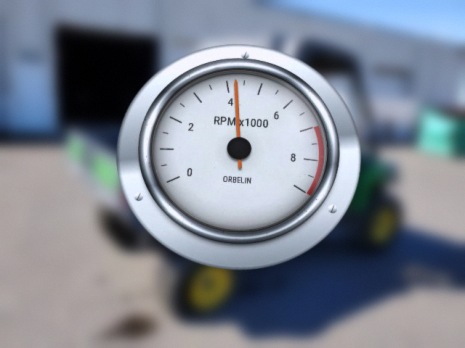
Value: 4250 rpm
